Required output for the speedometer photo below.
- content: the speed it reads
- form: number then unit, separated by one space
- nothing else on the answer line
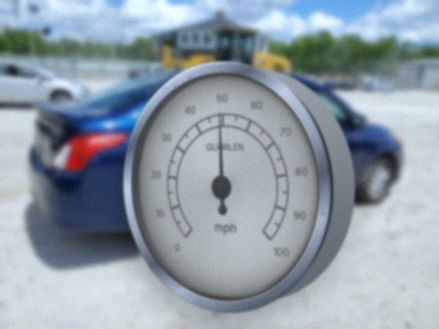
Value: 50 mph
